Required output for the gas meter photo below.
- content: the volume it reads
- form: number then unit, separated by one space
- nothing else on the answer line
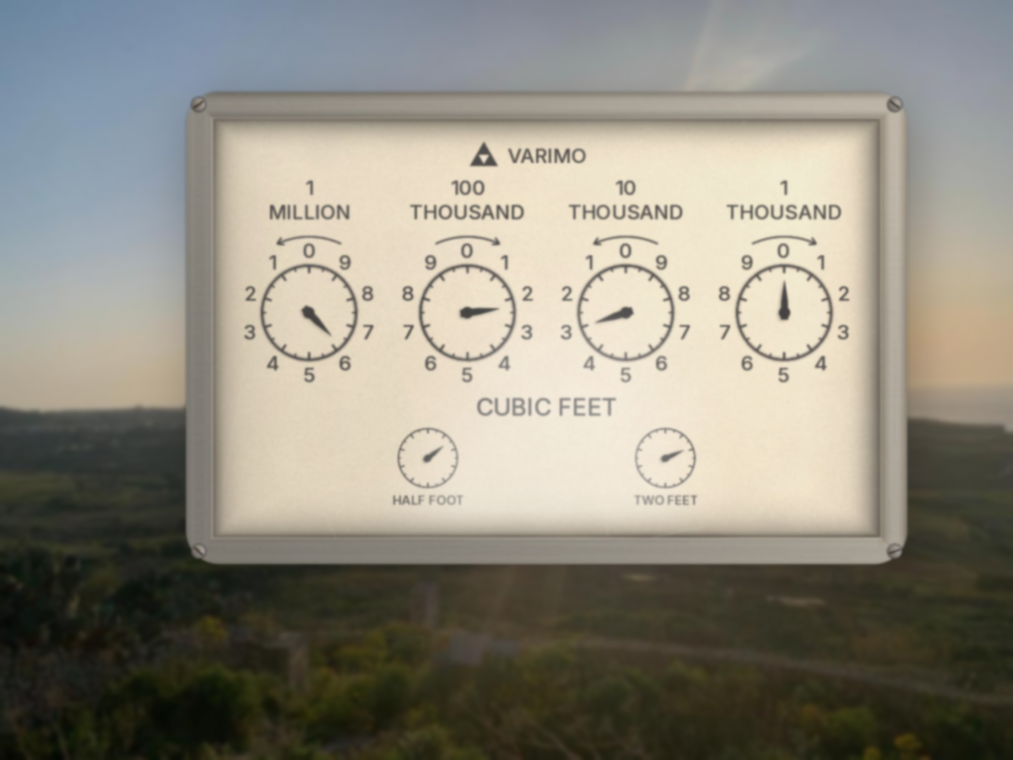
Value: 623000 ft³
